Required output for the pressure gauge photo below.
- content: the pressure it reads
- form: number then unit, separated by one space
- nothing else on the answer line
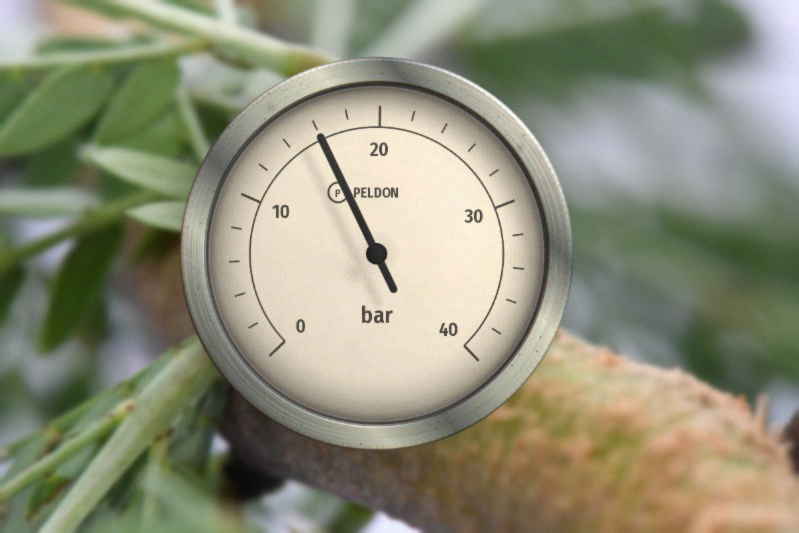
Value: 16 bar
